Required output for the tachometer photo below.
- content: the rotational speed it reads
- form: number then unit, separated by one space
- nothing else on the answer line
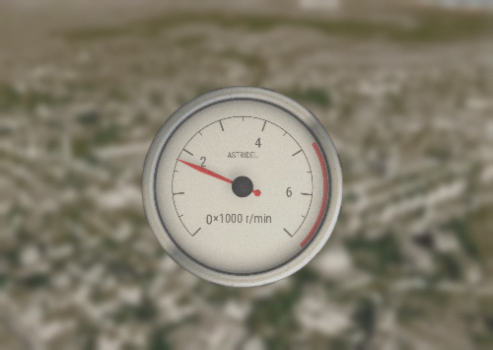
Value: 1750 rpm
